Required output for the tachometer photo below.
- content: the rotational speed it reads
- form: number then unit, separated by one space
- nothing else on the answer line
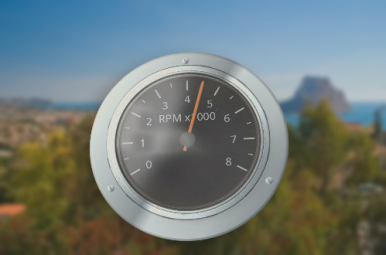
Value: 4500 rpm
